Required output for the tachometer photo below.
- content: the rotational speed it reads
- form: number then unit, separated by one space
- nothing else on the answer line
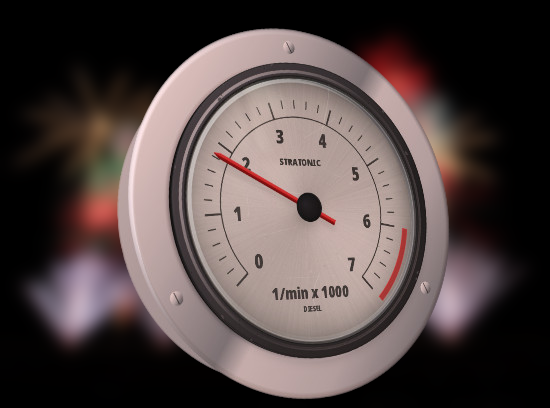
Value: 1800 rpm
